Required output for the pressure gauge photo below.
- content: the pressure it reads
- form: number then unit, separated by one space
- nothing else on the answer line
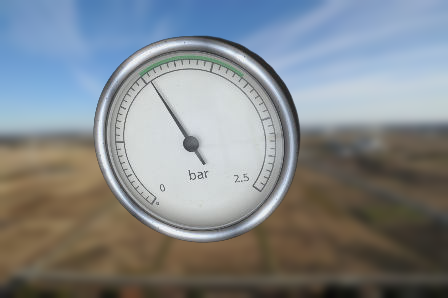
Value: 1.05 bar
